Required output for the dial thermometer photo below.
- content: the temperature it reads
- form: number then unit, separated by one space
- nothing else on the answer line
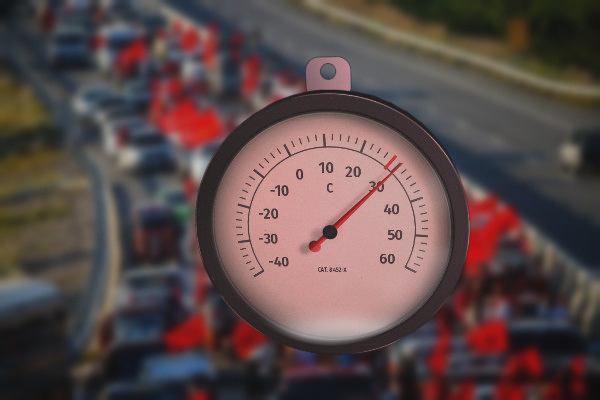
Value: 30 °C
